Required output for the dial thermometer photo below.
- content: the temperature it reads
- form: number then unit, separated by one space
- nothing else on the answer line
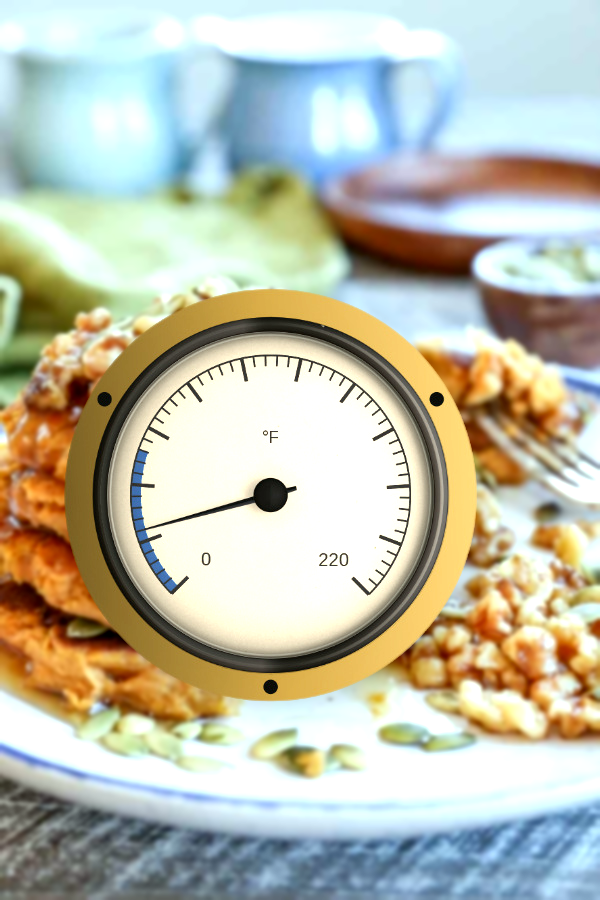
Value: 24 °F
